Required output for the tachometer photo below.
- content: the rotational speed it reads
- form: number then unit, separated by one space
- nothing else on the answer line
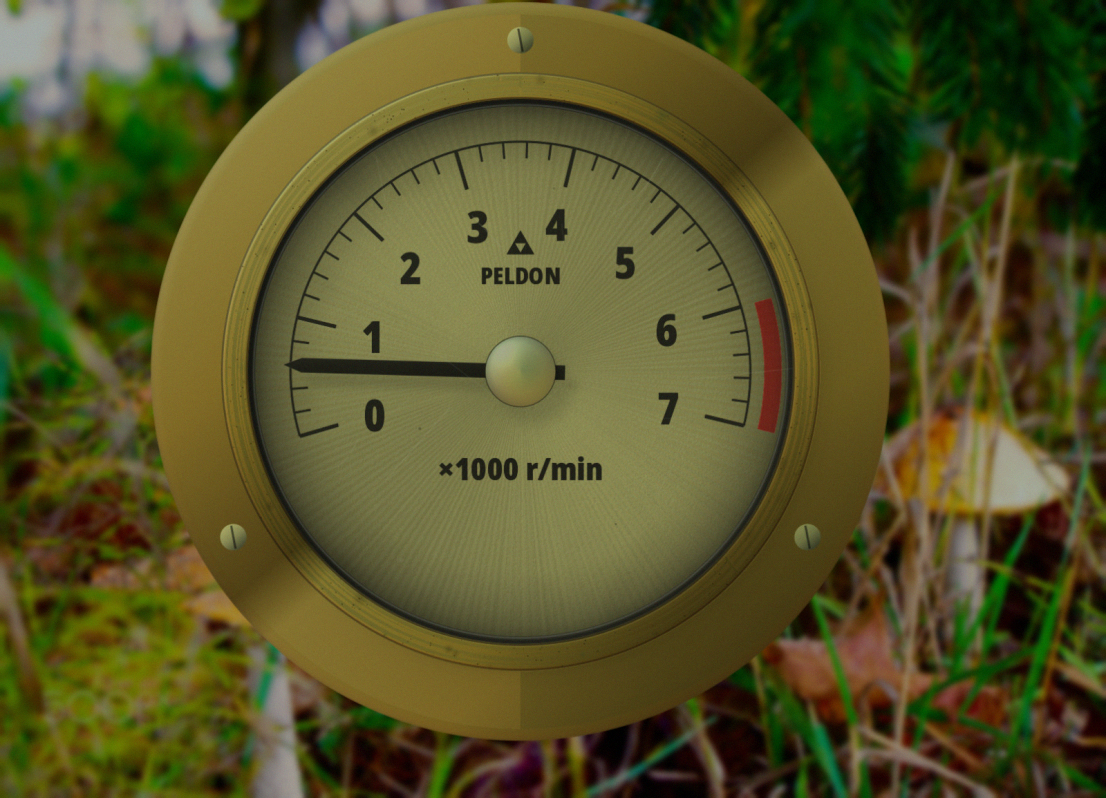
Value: 600 rpm
